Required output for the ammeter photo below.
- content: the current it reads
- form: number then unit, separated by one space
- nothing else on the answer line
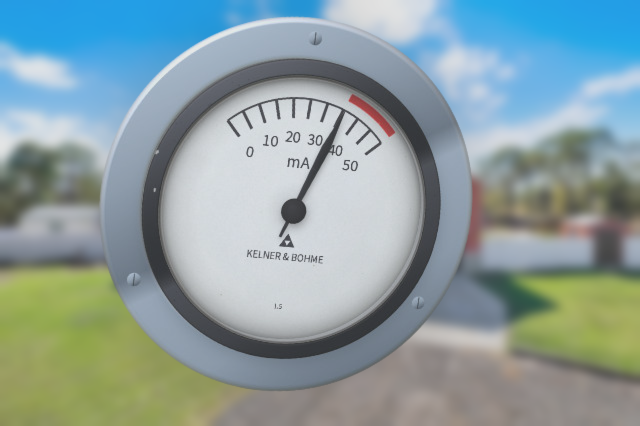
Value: 35 mA
